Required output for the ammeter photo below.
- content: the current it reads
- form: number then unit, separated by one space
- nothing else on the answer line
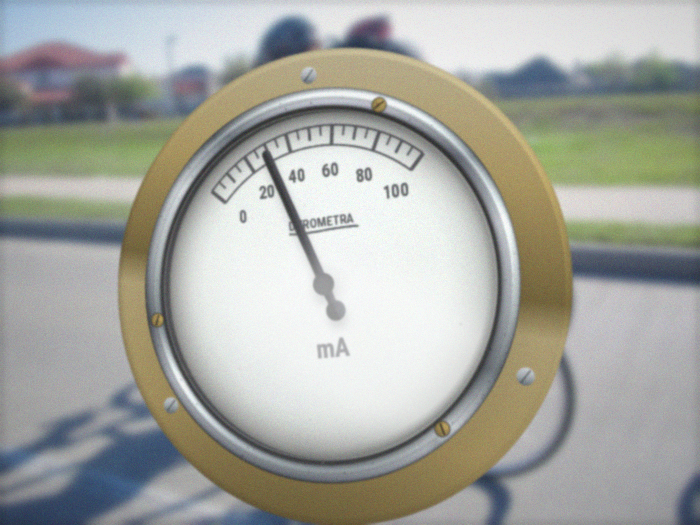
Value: 30 mA
